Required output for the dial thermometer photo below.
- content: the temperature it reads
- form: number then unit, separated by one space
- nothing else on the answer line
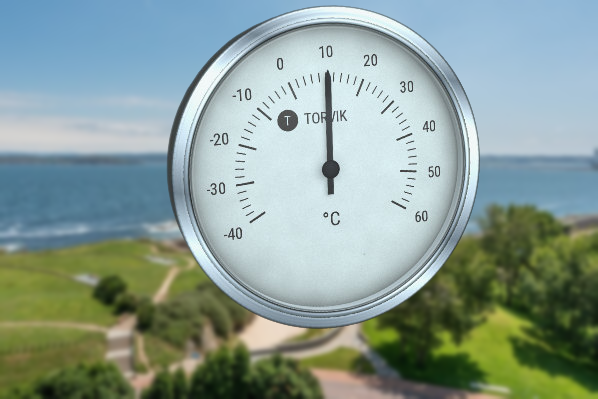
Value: 10 °C
